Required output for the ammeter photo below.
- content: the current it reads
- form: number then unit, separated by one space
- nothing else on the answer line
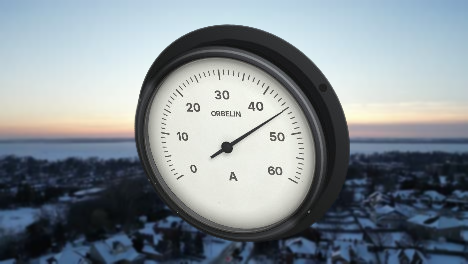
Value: 45 A
